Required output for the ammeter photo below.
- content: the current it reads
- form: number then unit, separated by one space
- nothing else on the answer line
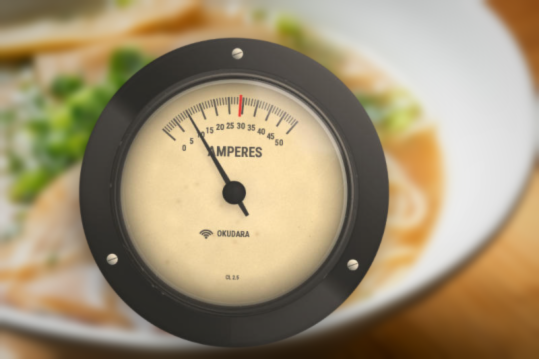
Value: 10 A
